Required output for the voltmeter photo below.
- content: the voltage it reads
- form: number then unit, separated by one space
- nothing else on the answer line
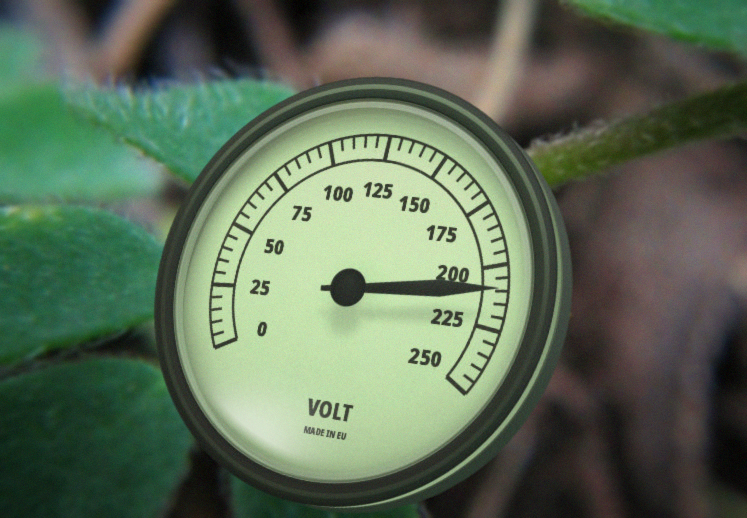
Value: 210 V
